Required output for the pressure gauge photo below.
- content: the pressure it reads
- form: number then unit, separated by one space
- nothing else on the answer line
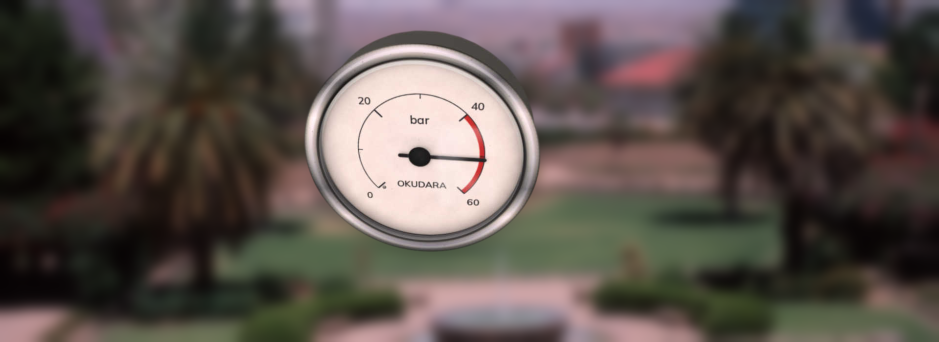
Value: 50 bar
